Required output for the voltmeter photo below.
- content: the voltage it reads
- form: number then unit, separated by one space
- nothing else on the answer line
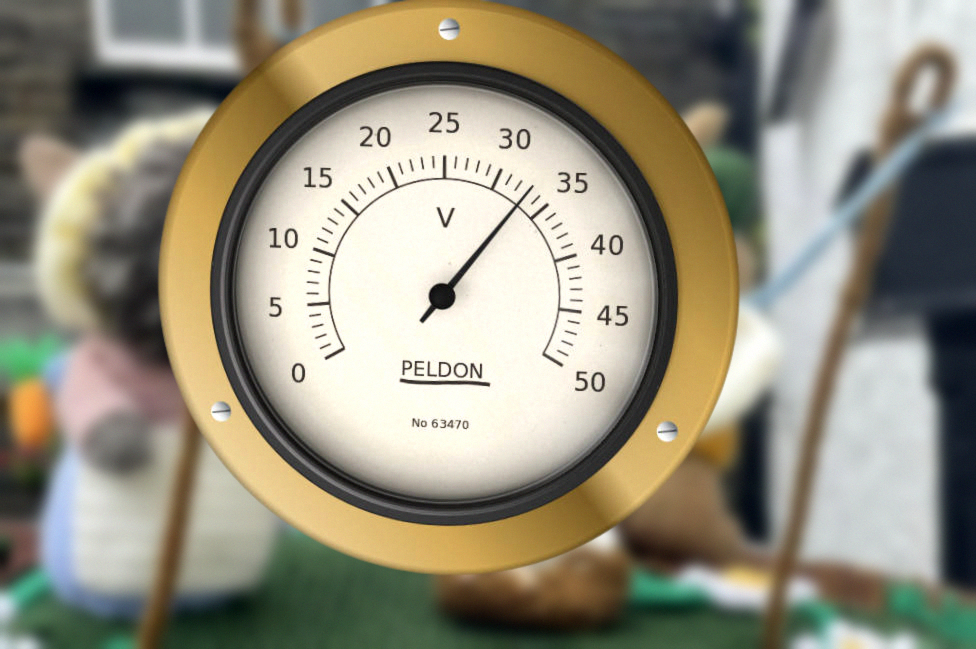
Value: 33 V
